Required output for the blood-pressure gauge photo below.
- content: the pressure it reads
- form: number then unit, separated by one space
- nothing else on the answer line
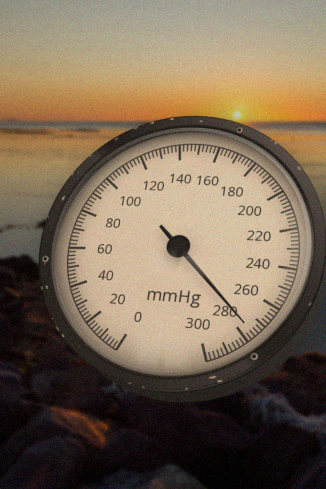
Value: 276 mmHg
